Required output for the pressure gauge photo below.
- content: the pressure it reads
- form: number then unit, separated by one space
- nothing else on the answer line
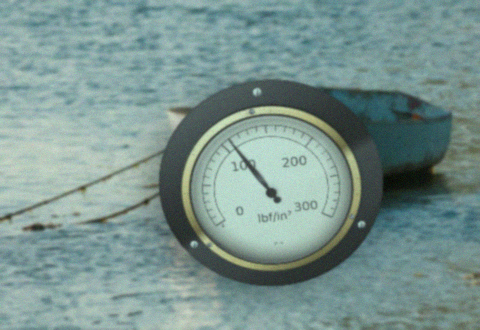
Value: 110 psi
